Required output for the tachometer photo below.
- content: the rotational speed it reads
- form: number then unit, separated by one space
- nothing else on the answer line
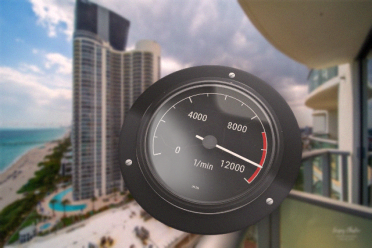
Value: 11000 rpm
